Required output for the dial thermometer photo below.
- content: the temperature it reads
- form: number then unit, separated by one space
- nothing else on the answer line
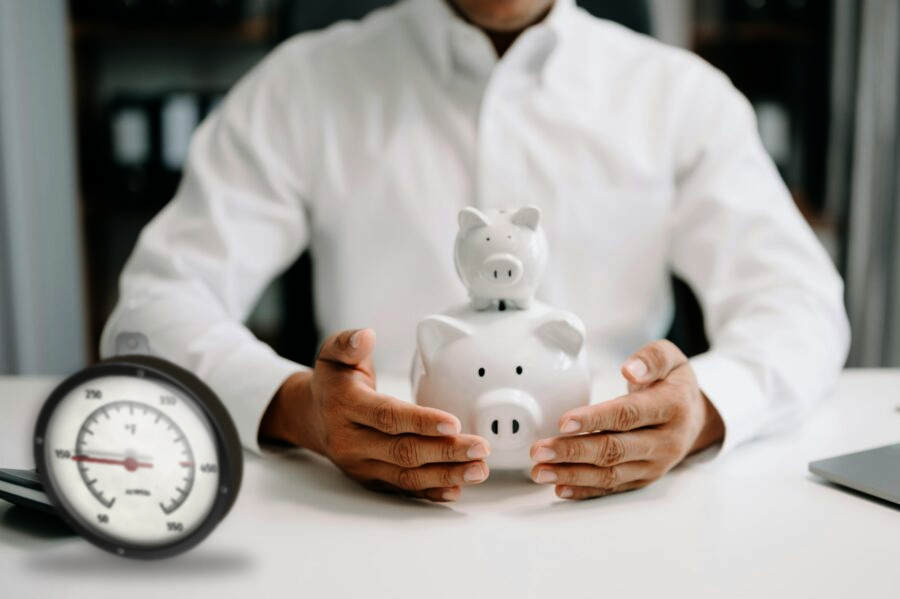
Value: 150 °F
